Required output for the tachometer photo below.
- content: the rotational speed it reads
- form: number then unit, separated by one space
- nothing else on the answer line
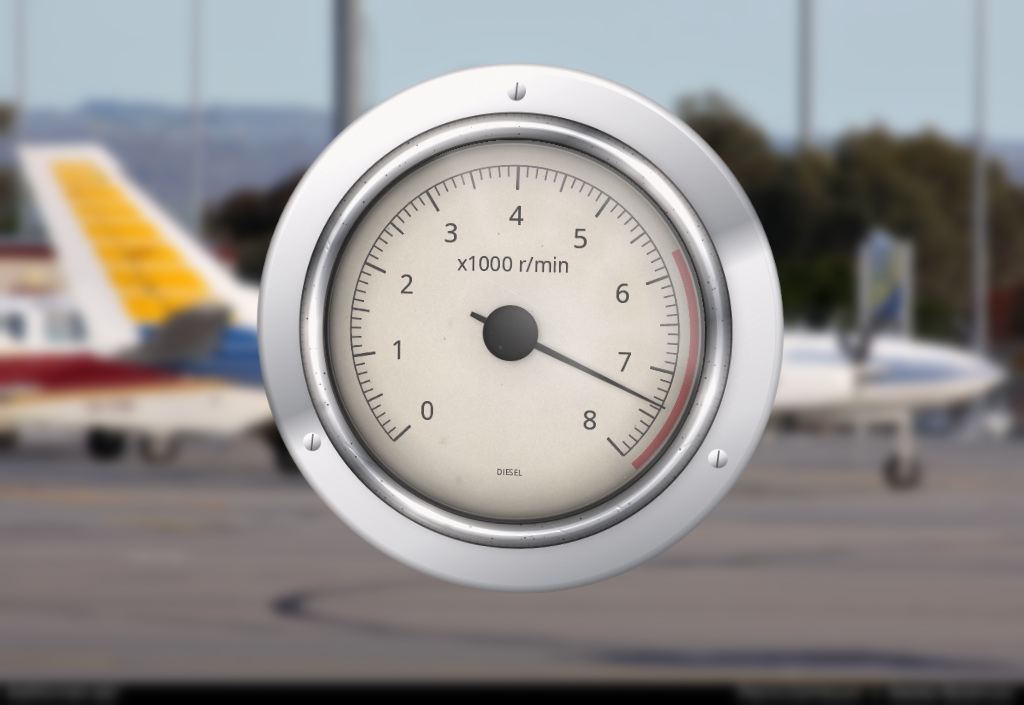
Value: 7350 rpm
